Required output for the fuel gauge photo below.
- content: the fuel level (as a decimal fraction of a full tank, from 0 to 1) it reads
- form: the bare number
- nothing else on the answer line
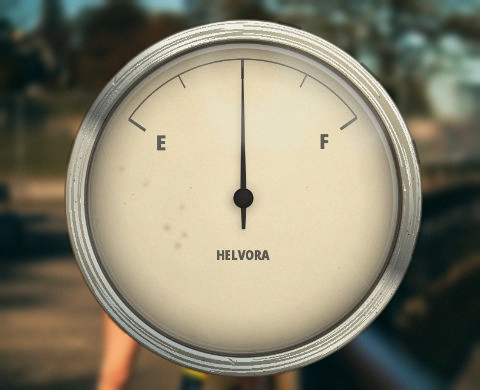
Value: 0.5
